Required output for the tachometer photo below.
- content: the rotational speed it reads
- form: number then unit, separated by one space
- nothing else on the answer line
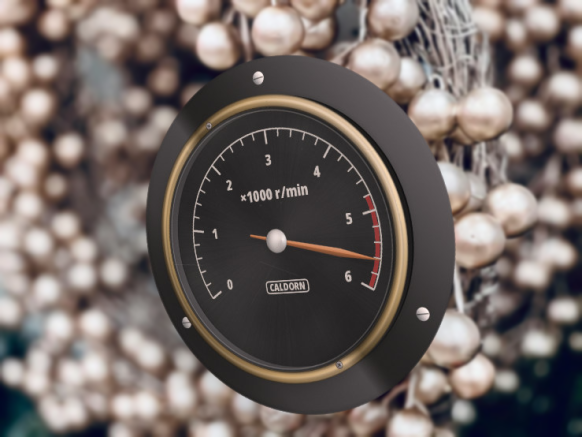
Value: 5600 rpm
